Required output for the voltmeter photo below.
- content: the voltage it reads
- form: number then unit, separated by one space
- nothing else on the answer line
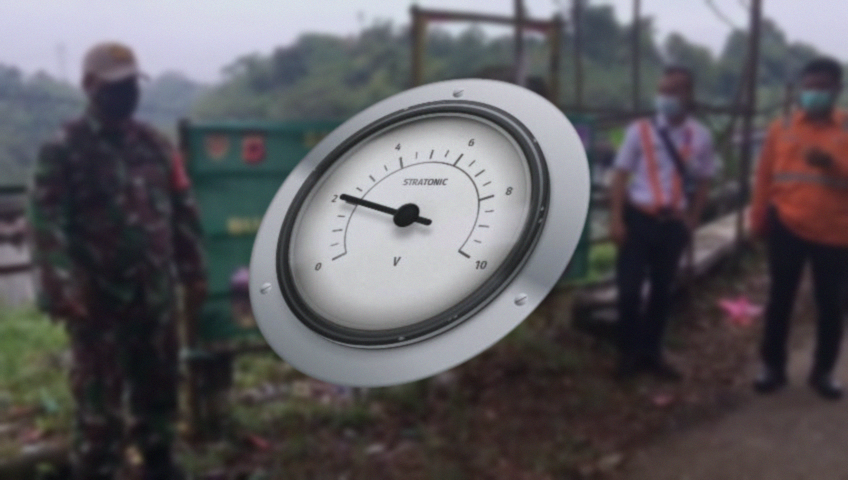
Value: 2 V
